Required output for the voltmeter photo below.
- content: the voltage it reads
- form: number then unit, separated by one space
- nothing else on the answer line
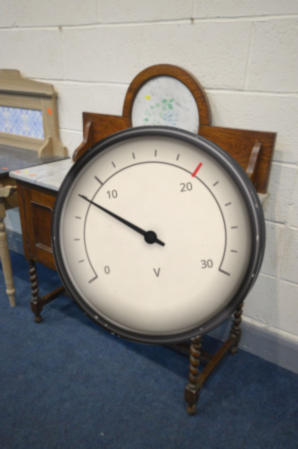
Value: 8 V
